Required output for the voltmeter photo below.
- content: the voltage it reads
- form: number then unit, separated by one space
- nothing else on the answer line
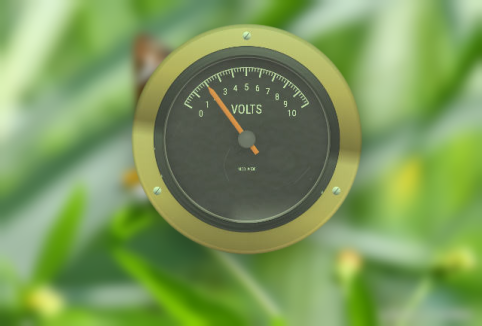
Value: 2 V
